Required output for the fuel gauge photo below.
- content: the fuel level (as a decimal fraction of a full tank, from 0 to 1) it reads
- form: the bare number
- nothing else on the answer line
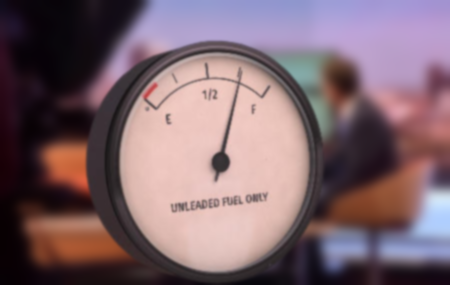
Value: 0.75
